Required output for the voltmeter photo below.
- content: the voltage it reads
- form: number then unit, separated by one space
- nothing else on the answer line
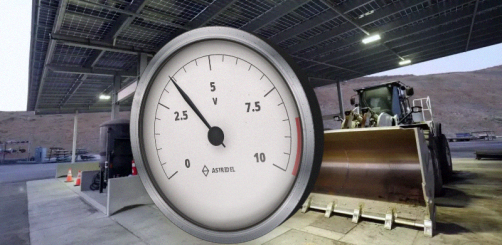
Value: 3.5 V
